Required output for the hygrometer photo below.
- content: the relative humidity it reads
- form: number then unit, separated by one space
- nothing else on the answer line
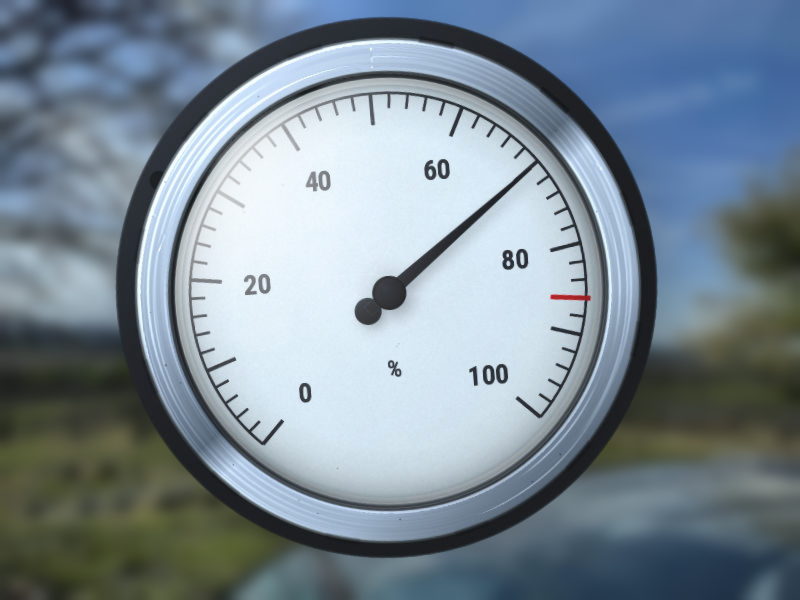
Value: 70 %
